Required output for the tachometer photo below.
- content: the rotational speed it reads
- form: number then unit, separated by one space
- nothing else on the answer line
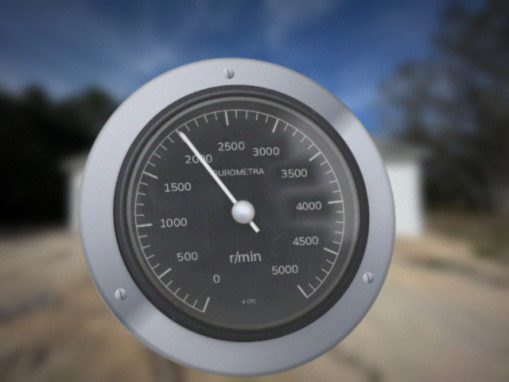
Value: 2000 rpm
